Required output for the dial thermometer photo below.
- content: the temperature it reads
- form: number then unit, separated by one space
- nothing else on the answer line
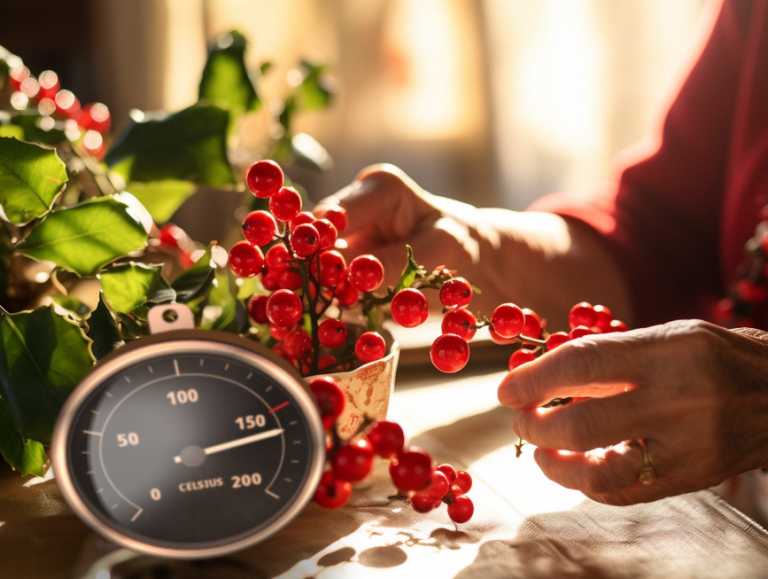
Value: 160 °C
